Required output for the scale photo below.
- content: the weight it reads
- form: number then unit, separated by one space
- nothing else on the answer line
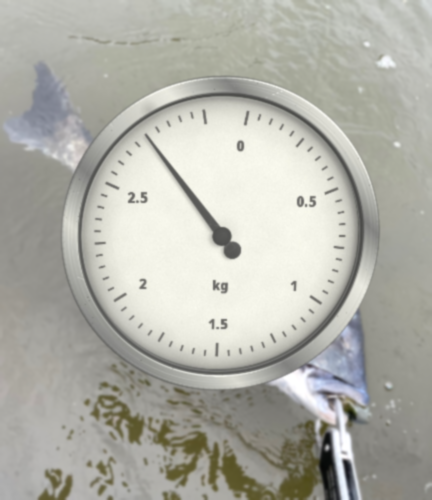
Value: 2.75 kg
